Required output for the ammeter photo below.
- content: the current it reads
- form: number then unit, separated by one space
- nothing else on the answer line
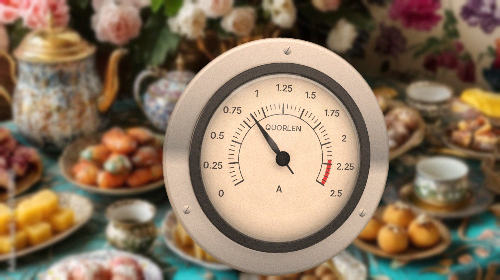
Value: 0.85 A
